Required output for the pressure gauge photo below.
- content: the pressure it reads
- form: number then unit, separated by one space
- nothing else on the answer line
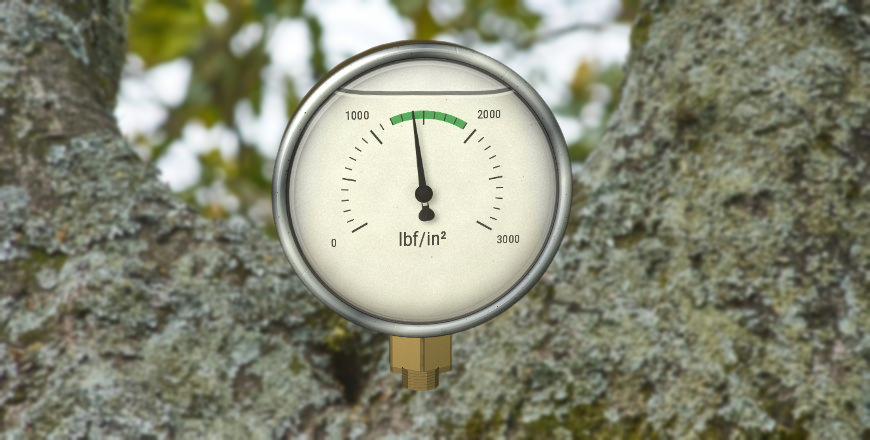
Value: 1400 psi
